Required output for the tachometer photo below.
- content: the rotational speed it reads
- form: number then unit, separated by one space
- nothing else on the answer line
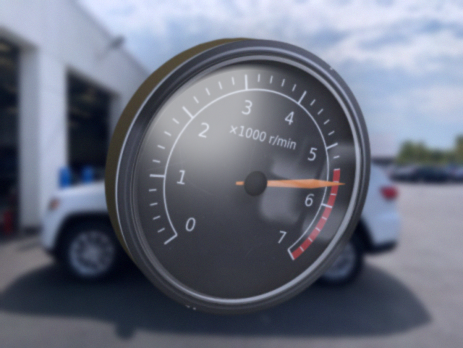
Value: 5600 rpm
